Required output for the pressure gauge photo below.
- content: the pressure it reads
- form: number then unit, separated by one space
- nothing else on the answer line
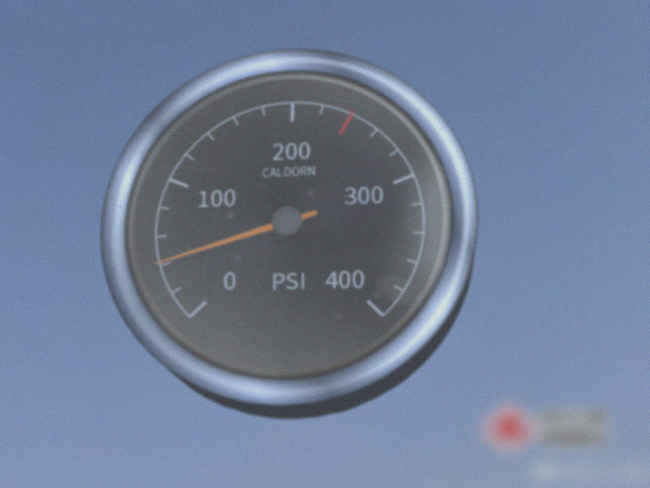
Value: 40 psi
